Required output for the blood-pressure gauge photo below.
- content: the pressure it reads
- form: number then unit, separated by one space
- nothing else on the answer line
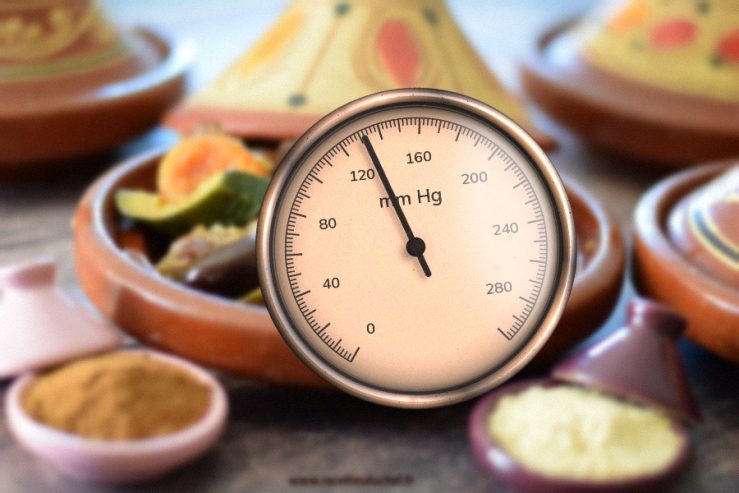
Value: 132 mmHg
